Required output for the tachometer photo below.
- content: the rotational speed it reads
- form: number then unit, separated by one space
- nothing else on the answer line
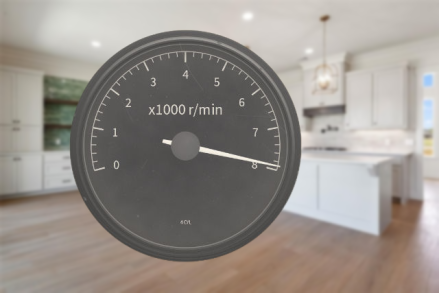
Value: 7900 rpm
